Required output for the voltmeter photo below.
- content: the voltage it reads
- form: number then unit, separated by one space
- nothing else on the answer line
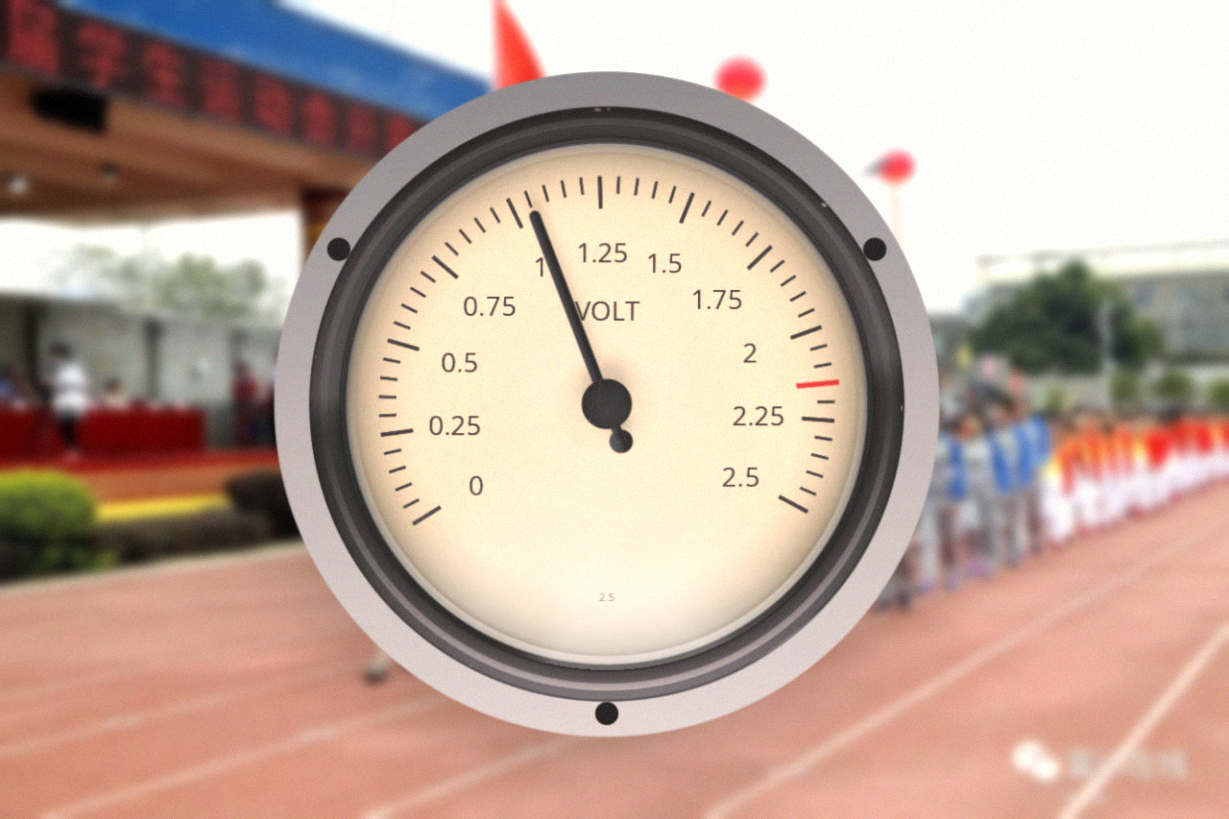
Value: 1.05 V
